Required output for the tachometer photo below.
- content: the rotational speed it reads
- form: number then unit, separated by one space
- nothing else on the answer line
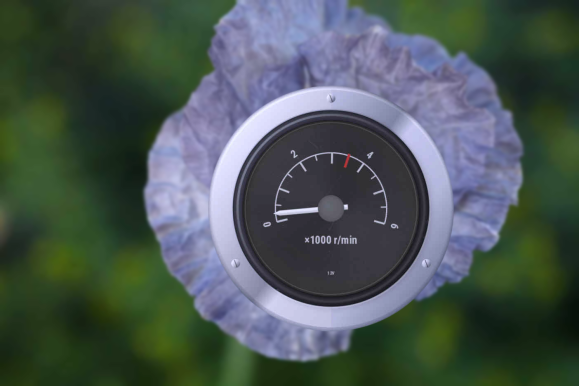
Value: 250 rpm
